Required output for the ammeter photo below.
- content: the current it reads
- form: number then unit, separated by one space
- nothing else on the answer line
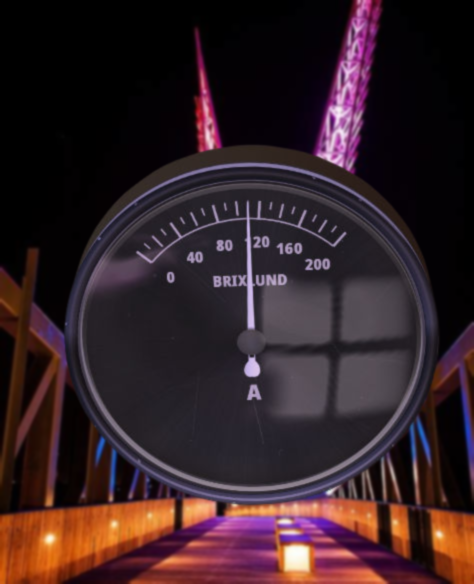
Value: 110 A
